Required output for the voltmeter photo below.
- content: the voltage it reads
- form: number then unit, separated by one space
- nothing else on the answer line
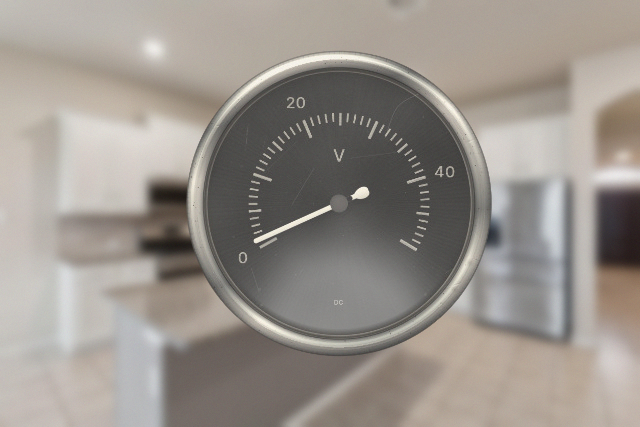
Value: 1 V
